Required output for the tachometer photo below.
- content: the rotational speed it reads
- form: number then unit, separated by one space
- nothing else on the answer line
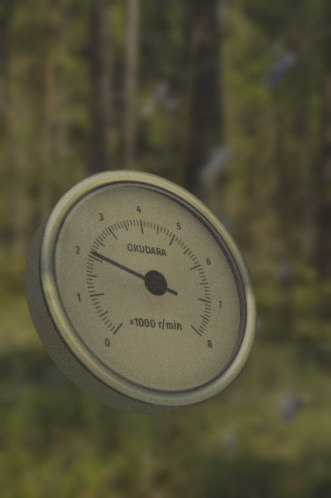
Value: 2000 rpm
